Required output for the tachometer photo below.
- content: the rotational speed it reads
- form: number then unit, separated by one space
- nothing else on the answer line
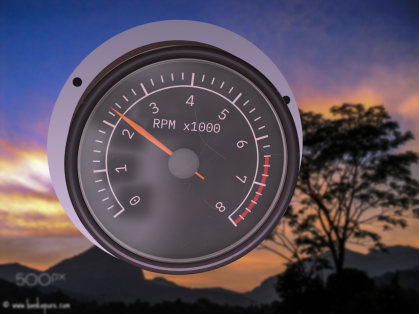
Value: 2300 rpm
